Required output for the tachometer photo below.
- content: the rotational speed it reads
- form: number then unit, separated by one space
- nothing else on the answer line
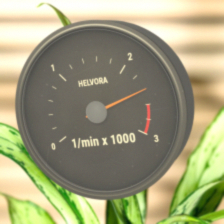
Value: 2400 rpm
